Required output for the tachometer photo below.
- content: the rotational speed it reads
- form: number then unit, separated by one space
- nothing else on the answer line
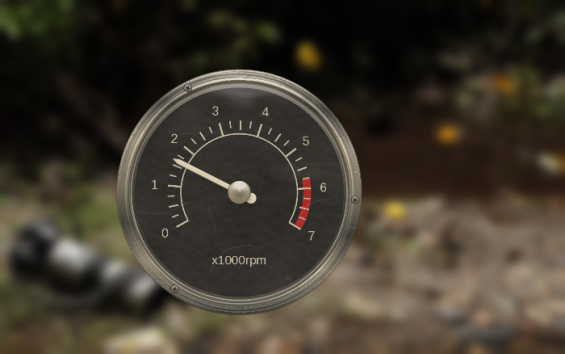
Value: 1625 rpm
